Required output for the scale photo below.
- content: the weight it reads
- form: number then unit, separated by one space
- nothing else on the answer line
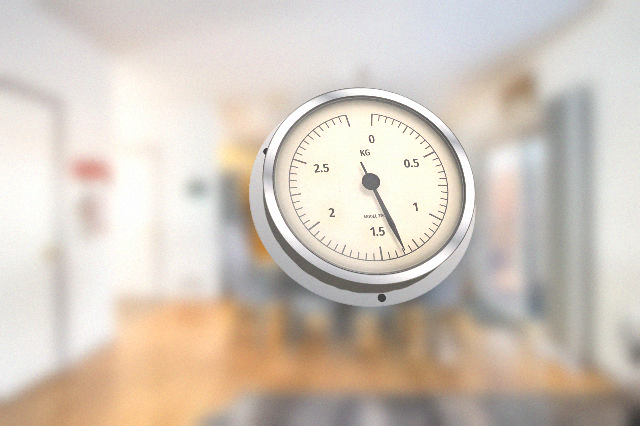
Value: 1.35 kg
